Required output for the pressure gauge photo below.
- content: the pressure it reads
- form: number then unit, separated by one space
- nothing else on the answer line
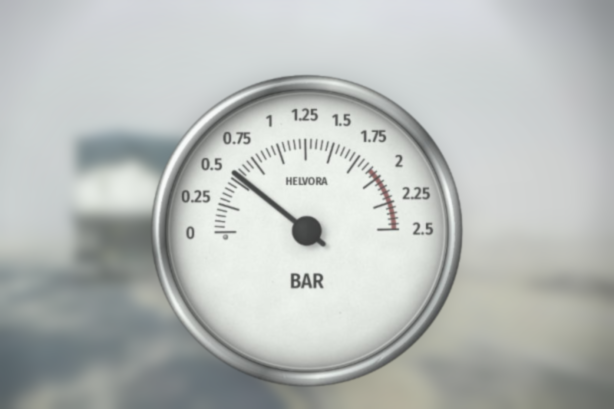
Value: 0.55 bar
